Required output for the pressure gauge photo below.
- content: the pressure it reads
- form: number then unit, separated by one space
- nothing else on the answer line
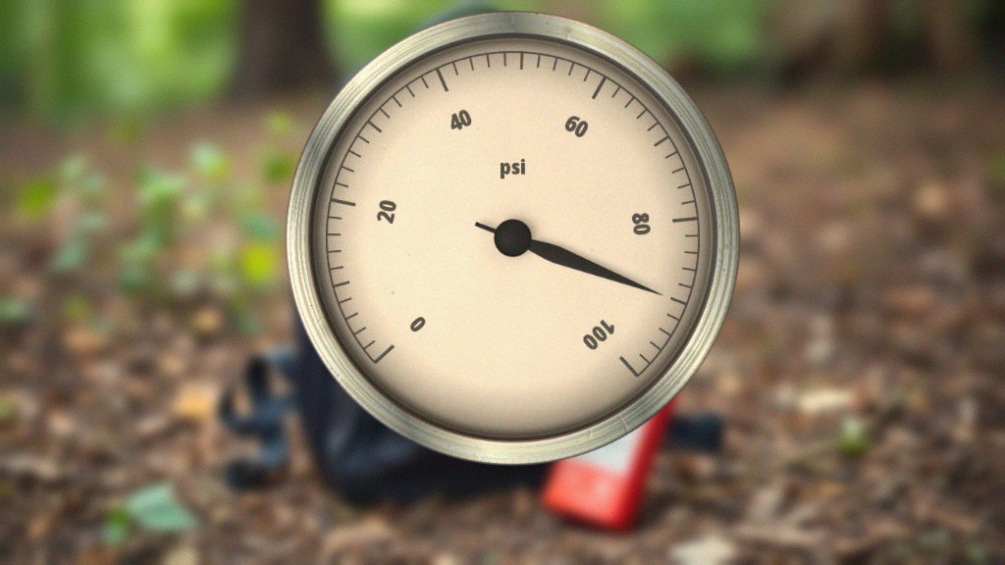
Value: 90 psi
